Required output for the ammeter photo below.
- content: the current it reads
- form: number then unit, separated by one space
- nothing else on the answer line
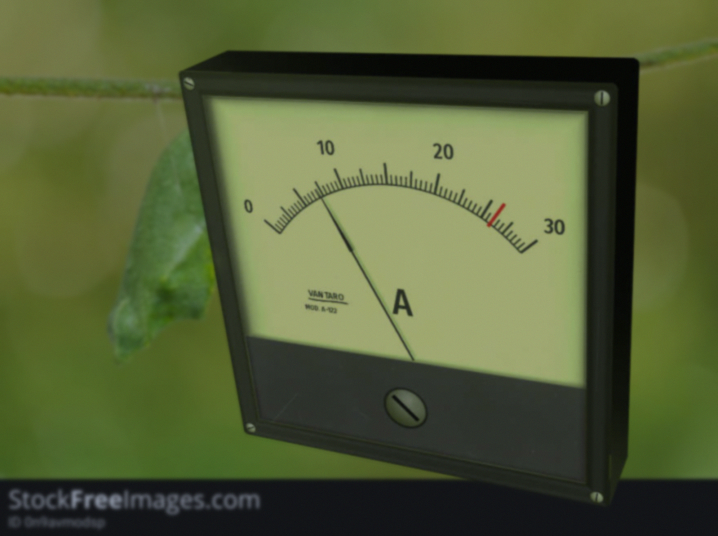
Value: 7.5 A
